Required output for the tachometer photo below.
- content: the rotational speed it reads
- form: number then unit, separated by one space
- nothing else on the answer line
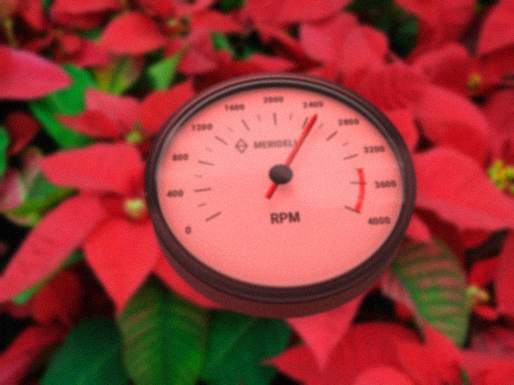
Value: 2500 rpm
